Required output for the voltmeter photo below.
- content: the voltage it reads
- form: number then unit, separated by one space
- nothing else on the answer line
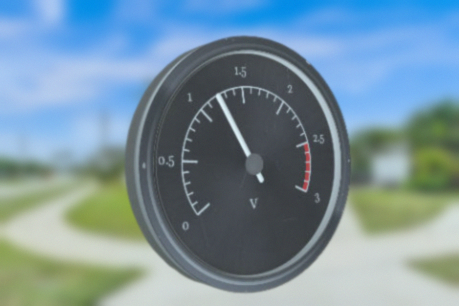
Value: 1.2 V
